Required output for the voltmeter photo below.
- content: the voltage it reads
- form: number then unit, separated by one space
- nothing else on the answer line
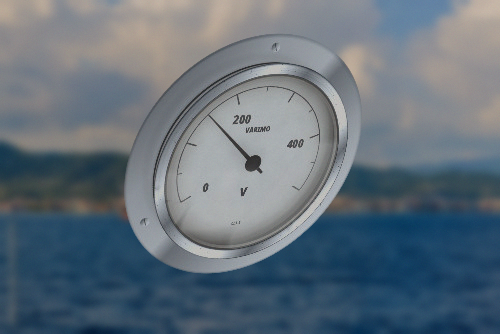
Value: 150 V
